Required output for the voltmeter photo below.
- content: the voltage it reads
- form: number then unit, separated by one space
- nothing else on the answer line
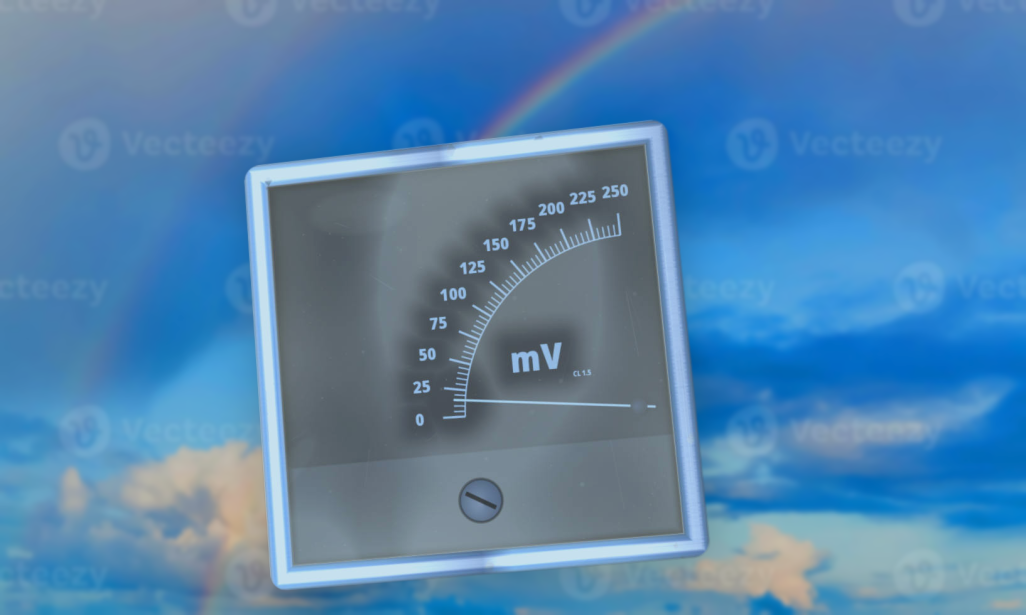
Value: 15 mV
